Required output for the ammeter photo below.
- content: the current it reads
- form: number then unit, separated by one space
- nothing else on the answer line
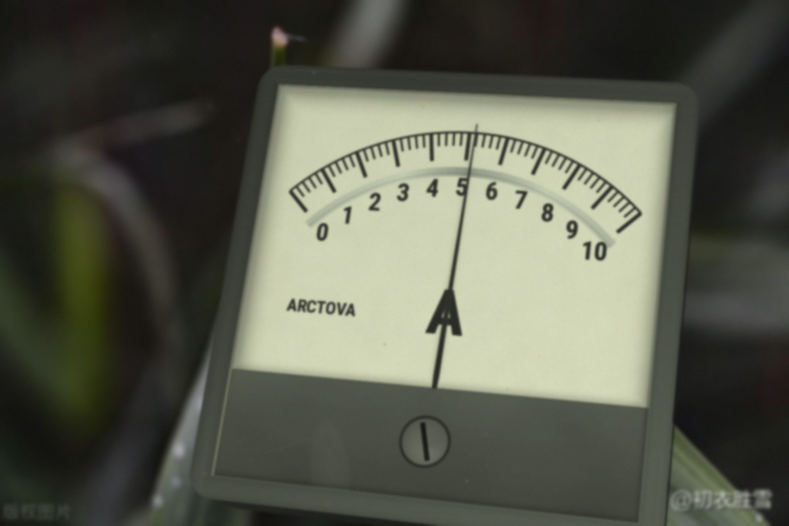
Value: 5.2 A
